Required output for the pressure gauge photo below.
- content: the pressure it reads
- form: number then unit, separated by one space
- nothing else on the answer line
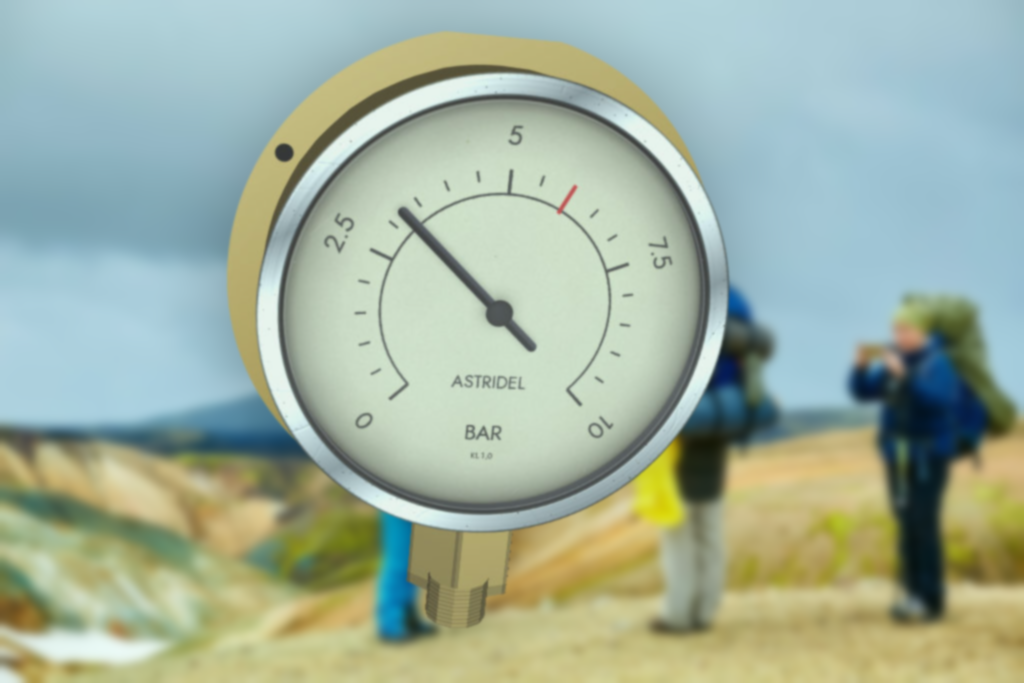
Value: 3.25 bar
